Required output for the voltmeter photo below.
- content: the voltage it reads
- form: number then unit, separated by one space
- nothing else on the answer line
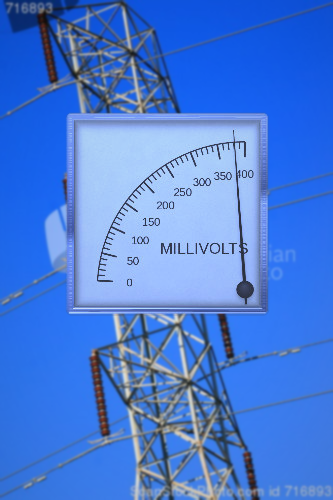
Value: 380 mV
